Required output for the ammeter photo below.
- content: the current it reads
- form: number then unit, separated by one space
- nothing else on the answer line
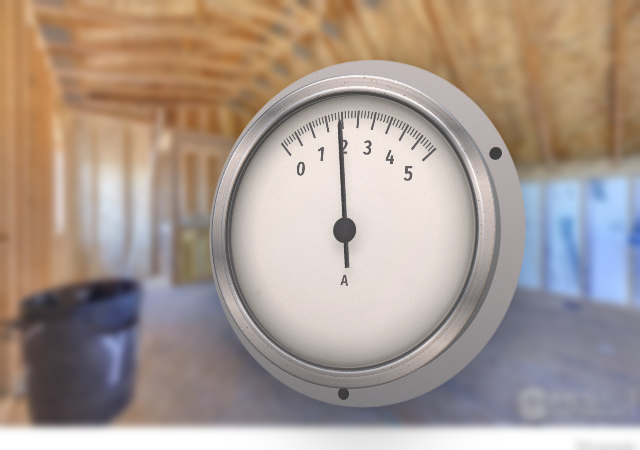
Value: 2 A
